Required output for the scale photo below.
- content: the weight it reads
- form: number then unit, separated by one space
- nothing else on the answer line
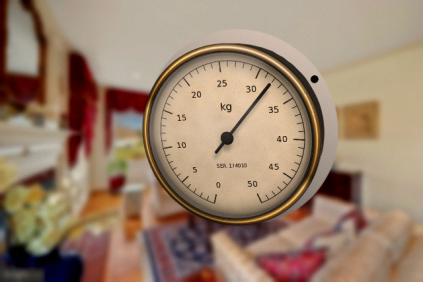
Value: 32 kg
